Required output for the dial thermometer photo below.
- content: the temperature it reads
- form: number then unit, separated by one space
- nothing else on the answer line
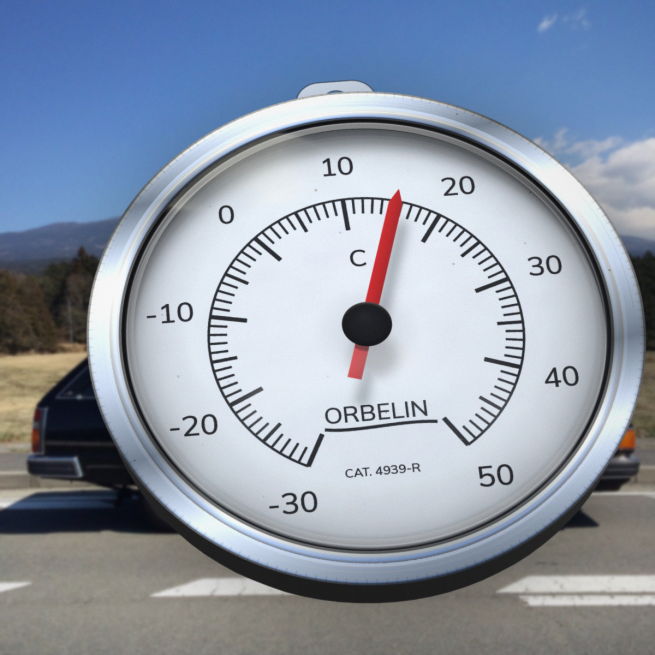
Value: 15.5 °C
